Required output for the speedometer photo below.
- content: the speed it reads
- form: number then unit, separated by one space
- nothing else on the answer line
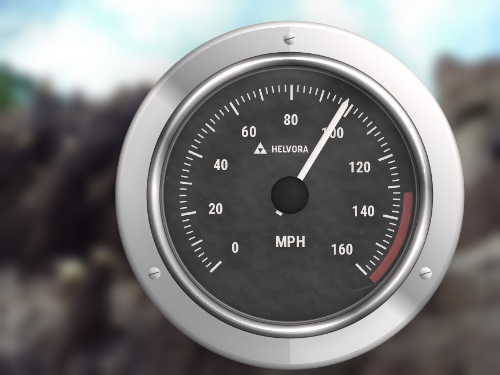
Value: 98 mph
